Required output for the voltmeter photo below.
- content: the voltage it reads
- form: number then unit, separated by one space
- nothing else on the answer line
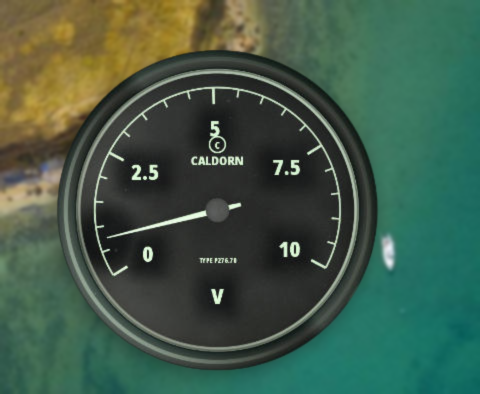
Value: 0.75 V
